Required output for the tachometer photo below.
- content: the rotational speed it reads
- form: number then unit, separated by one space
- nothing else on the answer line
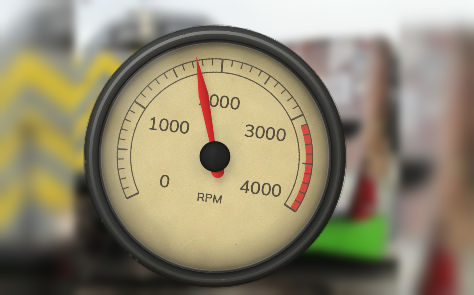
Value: 1750 rpm
